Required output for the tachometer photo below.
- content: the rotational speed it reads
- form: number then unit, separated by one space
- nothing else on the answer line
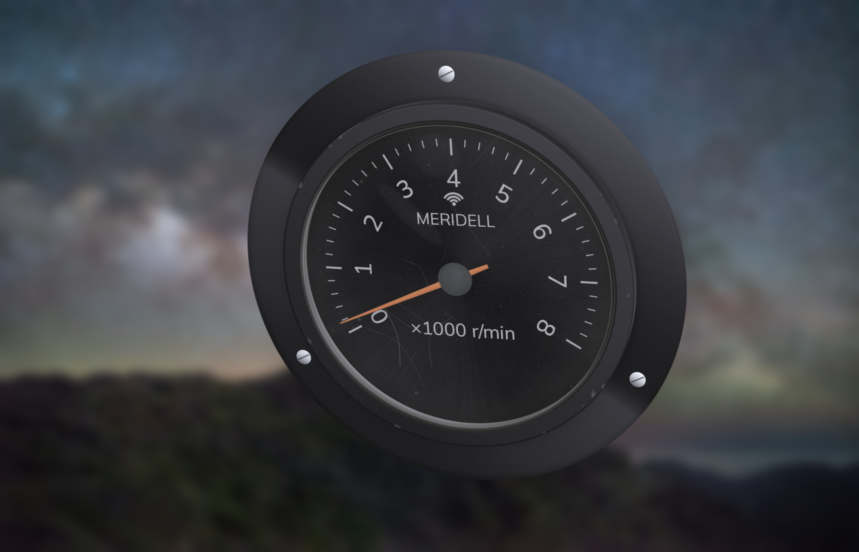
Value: 200 rpm
